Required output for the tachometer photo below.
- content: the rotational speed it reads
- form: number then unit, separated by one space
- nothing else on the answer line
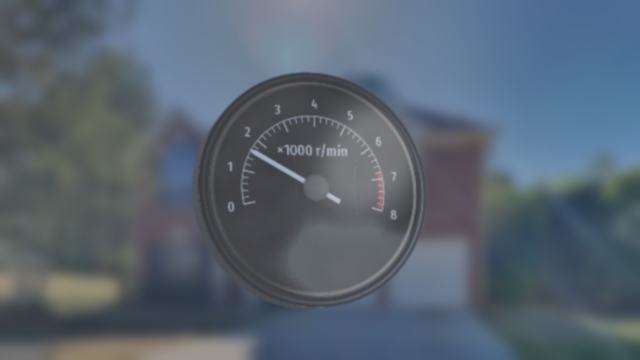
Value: 1600 rpm
